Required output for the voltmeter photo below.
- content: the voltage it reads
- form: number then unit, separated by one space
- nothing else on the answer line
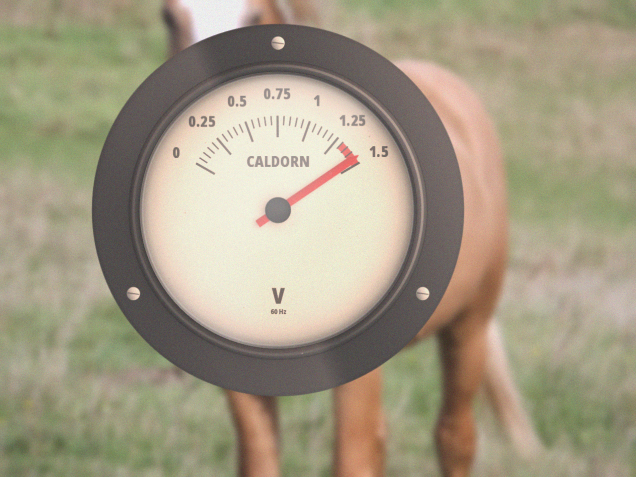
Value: 1.45 V
